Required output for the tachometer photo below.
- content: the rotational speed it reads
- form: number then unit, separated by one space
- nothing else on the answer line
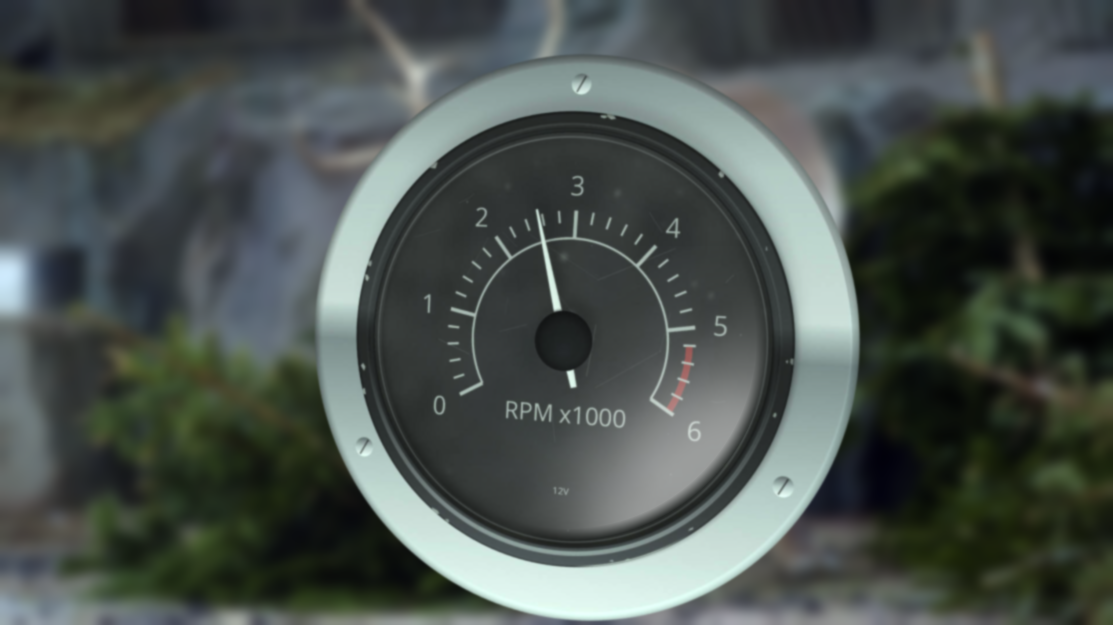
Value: 2600 rpm
